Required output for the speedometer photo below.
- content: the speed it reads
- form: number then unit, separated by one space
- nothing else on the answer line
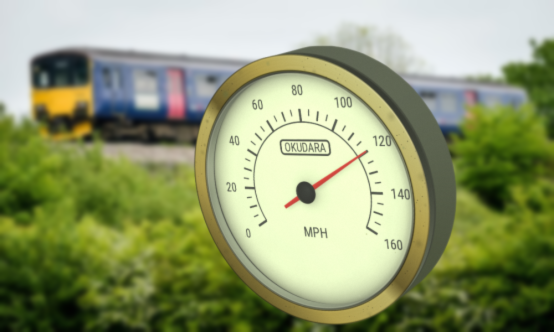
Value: 120 mph
